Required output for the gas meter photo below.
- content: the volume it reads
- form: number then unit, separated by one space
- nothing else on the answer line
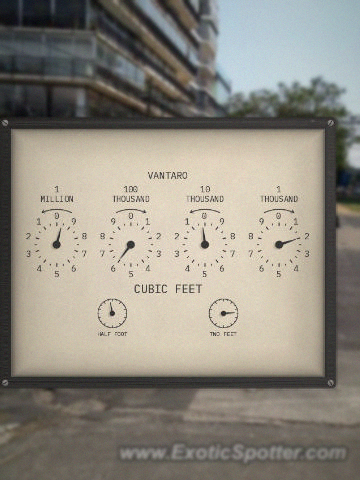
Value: 960200 ft³
